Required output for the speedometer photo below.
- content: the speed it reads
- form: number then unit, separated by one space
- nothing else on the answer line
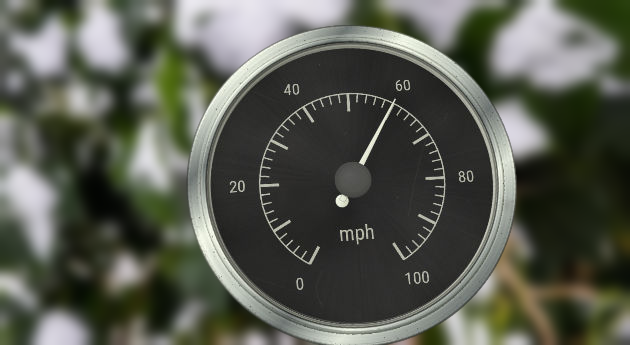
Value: 60 mph
